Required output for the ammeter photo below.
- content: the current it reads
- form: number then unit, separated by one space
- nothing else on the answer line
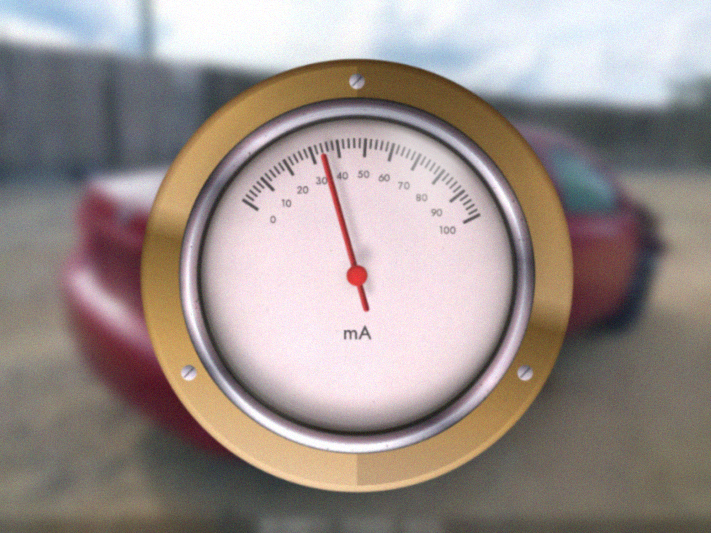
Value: 34 mA
